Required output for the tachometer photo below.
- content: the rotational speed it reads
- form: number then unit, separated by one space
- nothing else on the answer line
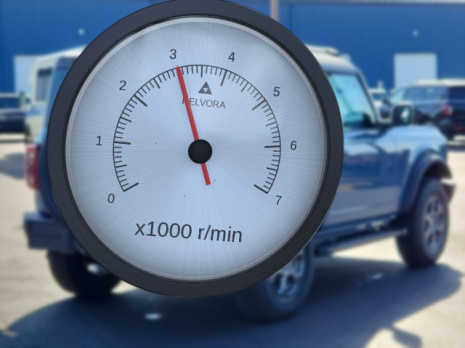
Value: 3000 rpm
